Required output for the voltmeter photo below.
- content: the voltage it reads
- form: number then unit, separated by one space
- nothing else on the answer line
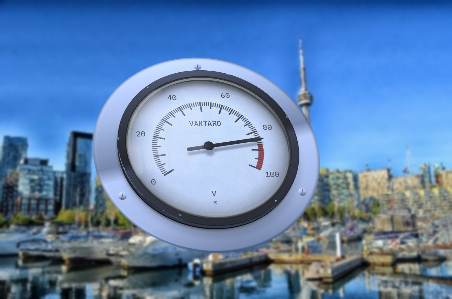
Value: 85 V
